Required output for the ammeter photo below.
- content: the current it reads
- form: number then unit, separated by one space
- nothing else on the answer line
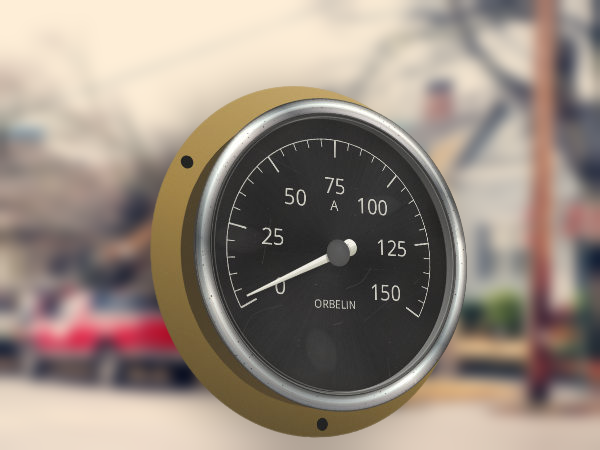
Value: 2.5 A
